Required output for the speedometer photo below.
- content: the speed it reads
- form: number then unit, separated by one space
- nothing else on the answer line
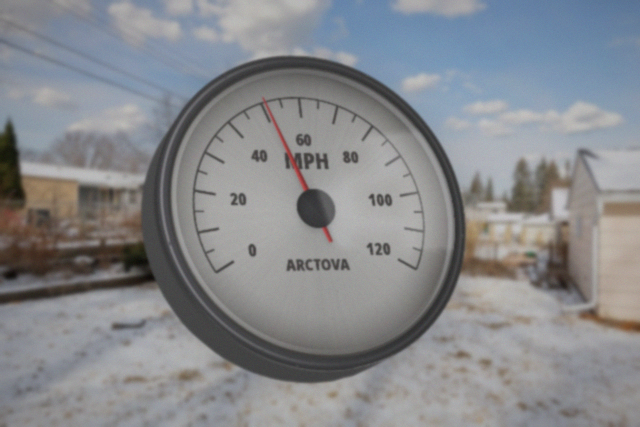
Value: 50 mph
